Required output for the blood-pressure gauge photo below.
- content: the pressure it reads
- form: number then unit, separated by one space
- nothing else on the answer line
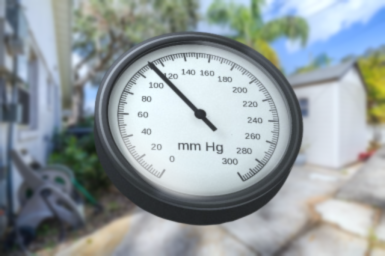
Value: 110 mmHg
